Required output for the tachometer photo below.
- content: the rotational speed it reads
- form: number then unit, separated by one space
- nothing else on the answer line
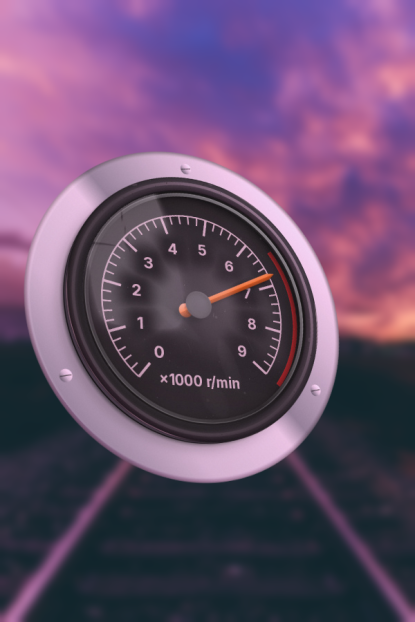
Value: 6800 rpm
